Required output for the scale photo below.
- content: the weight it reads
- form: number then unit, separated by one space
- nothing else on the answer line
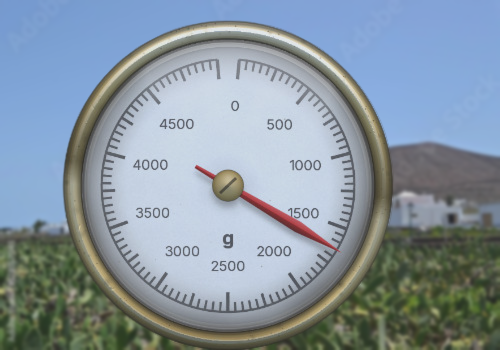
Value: 1650 g
